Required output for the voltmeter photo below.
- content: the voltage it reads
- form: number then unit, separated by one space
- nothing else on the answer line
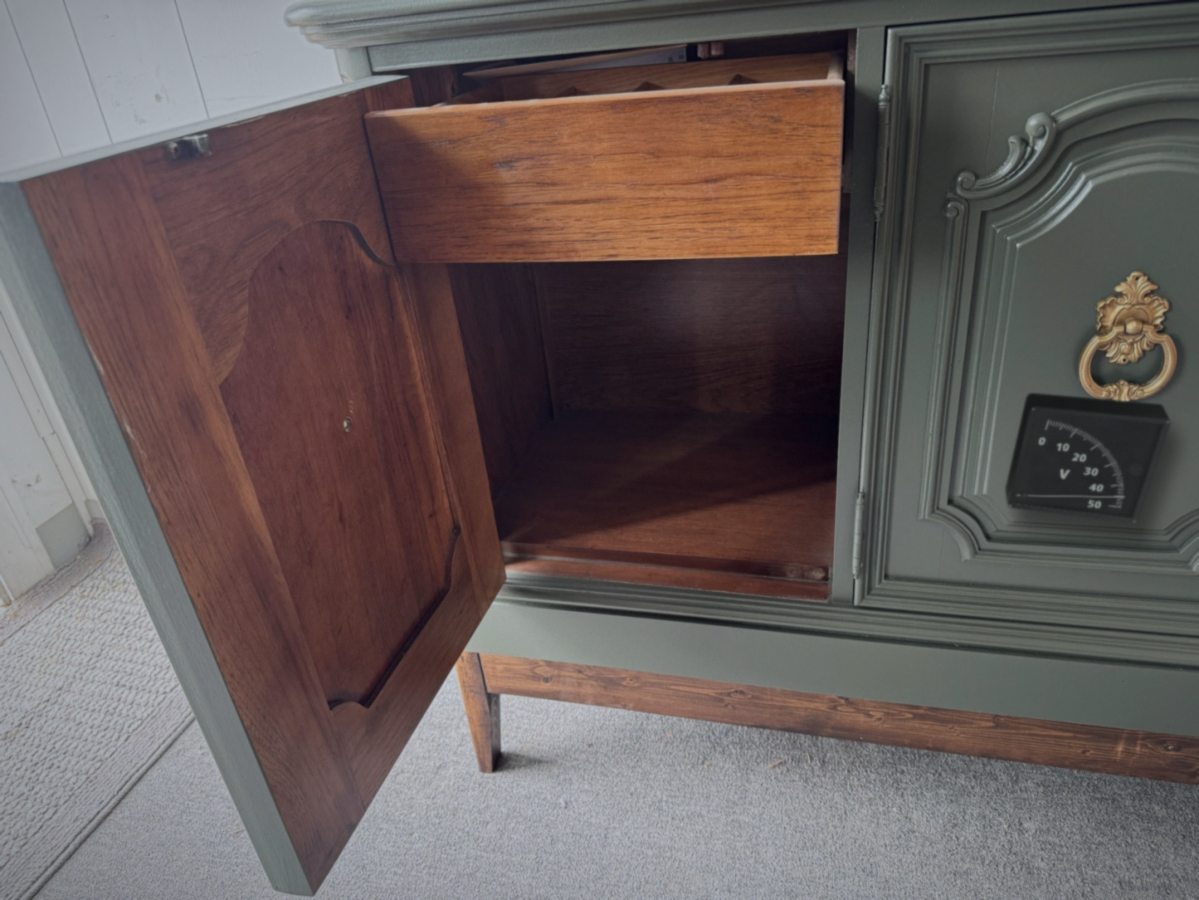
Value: 45 V
